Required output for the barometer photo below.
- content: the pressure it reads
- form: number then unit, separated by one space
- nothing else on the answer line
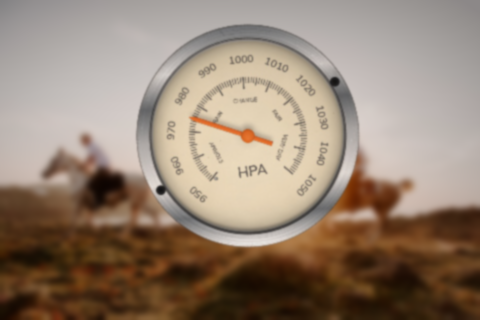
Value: 975 hPa
